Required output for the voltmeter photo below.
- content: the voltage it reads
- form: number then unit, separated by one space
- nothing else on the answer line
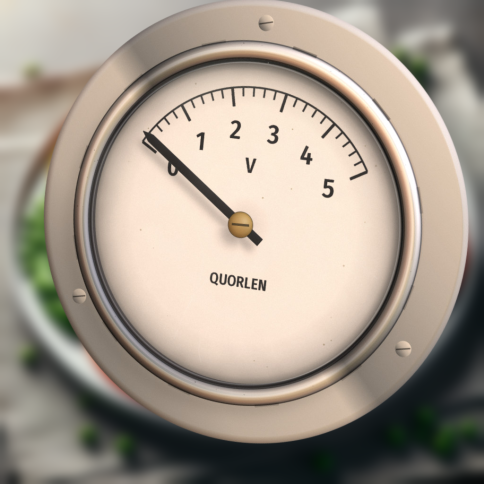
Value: 0.2 V
